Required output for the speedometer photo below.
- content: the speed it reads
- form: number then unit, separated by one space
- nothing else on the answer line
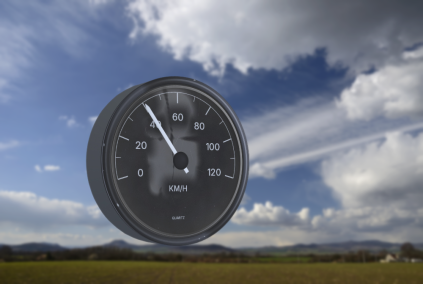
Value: 40 km/h
